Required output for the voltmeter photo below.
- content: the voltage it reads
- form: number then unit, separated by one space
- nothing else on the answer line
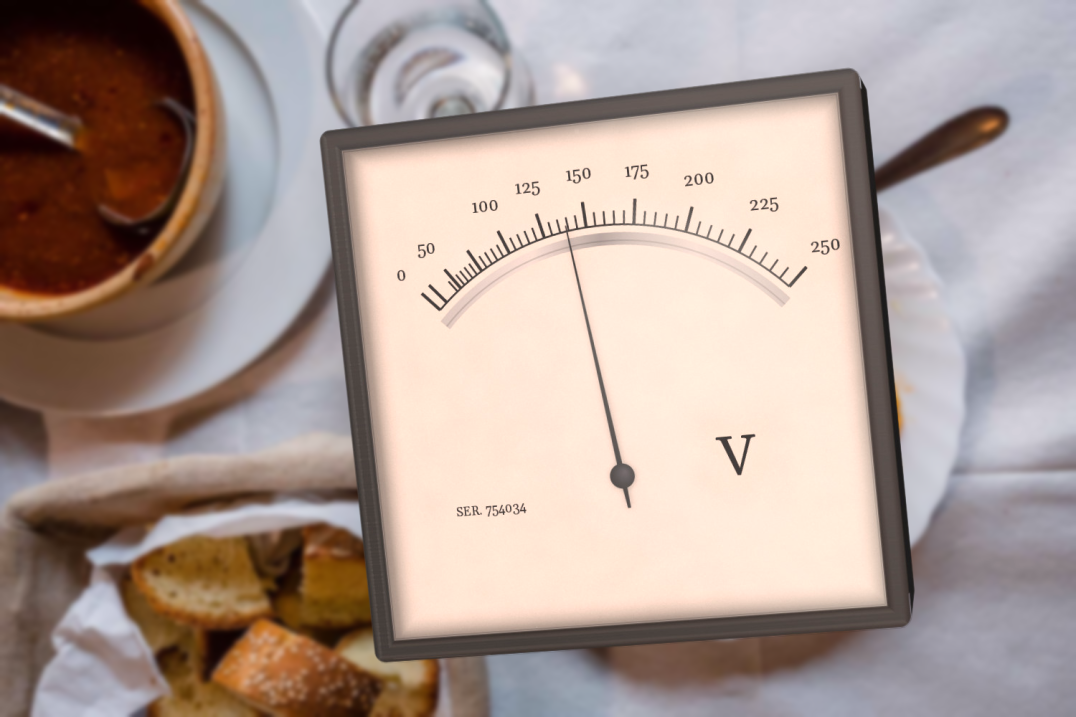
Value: 140 V
